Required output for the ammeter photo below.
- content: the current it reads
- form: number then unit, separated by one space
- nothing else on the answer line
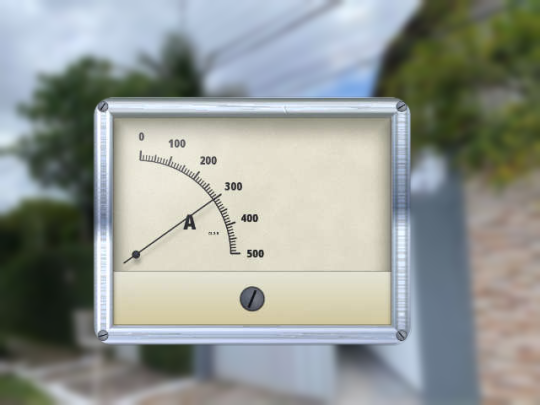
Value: 300 A
